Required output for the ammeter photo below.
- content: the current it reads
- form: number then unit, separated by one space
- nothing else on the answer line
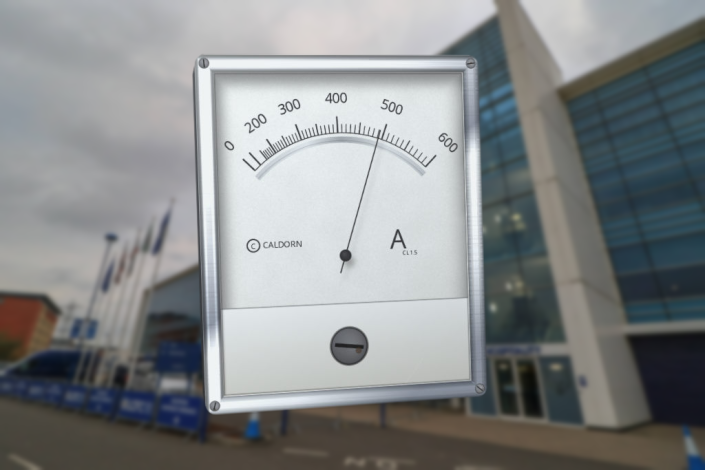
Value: 490 A
